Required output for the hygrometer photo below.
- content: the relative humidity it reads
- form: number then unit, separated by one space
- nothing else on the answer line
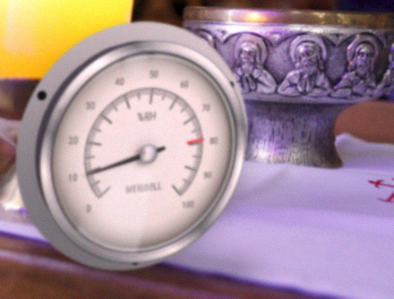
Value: 10 %
